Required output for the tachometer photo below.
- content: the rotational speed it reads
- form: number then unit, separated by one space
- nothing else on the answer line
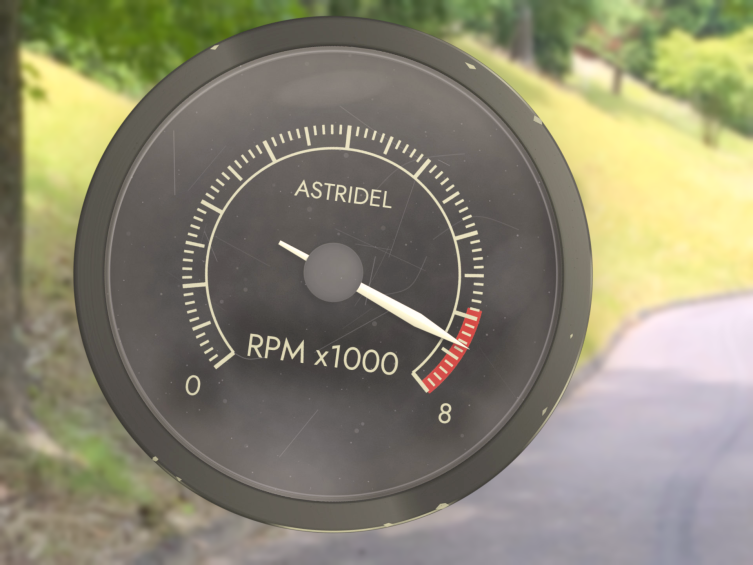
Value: 7350 rpm
